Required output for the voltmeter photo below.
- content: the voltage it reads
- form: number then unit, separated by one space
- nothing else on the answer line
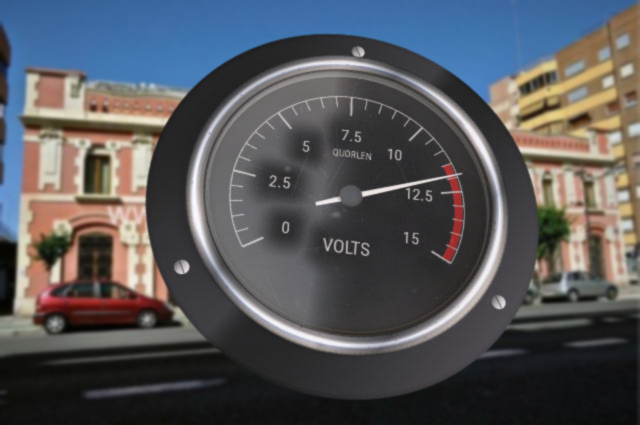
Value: 12 V
